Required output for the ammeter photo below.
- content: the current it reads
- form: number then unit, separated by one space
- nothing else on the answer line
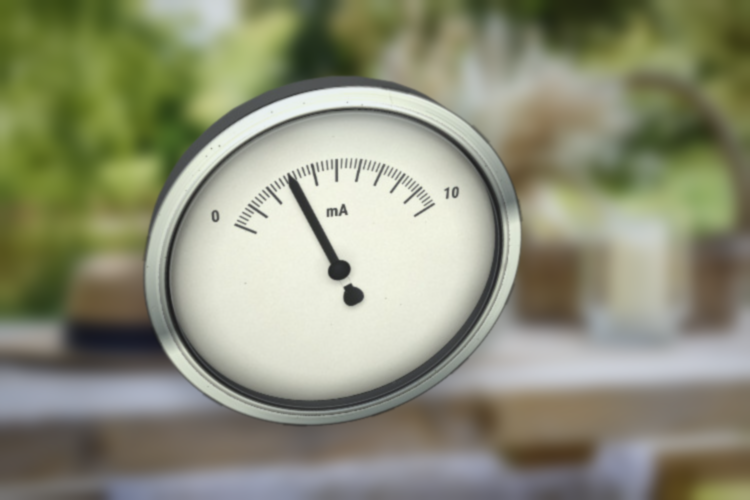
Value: 3 mA
